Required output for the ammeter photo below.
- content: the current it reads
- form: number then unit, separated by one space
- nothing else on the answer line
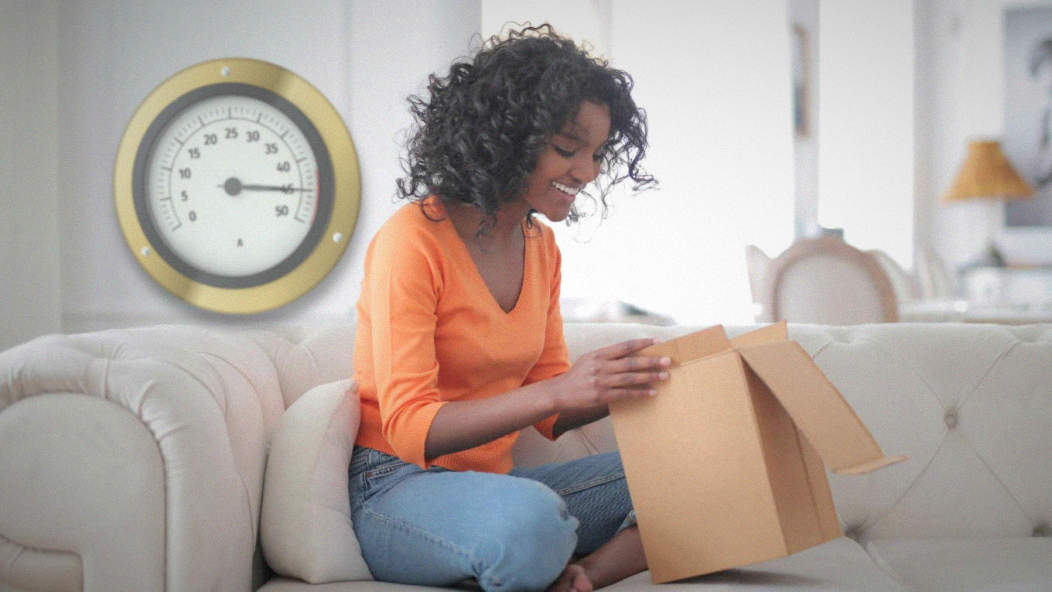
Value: 45 A
